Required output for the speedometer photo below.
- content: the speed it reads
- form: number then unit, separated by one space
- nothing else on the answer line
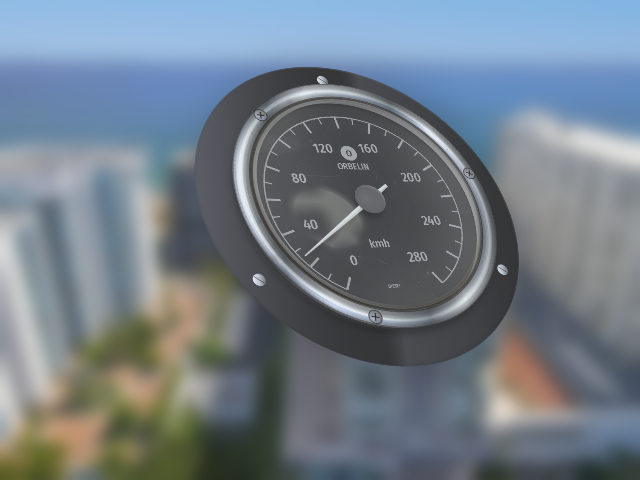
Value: 25 km/h
